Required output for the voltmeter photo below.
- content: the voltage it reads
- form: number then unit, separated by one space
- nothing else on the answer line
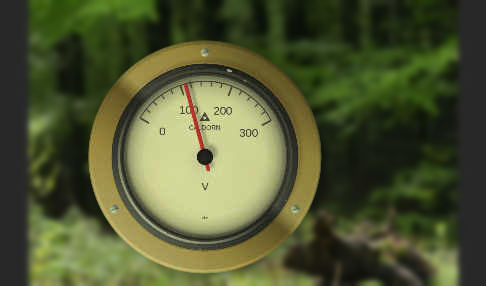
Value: 110 V
